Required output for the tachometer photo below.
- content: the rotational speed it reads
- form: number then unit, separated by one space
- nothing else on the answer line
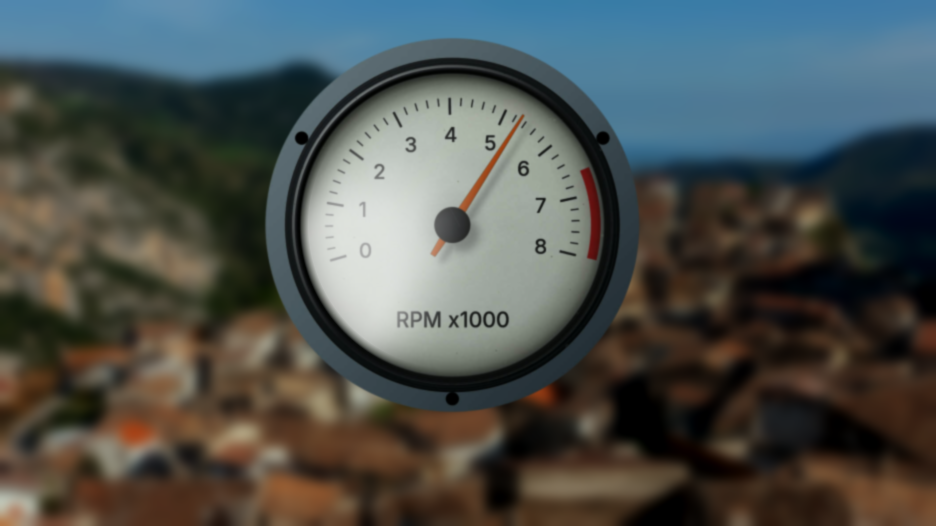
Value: 5300 rpm
